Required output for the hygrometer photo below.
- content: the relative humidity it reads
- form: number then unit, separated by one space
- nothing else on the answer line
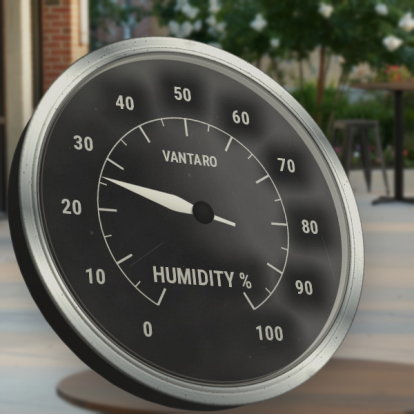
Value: 25 %
